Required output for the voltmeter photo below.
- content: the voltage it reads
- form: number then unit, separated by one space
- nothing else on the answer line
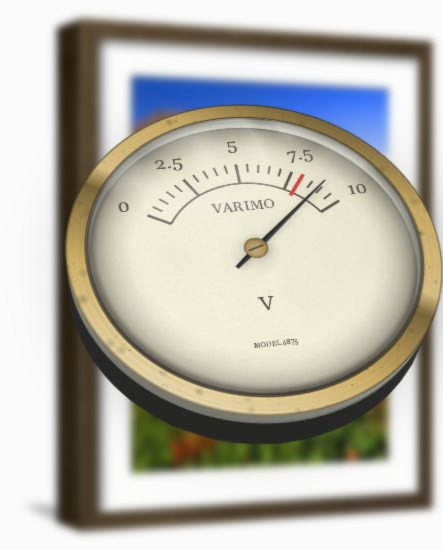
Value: 9 V
